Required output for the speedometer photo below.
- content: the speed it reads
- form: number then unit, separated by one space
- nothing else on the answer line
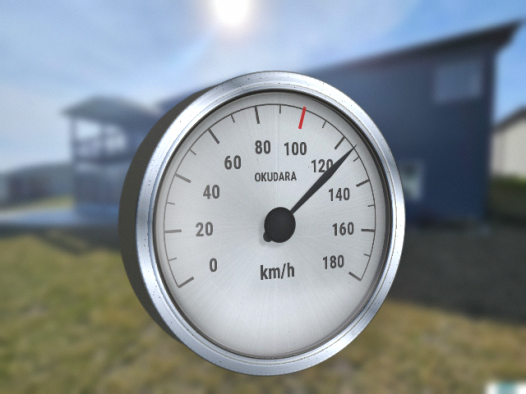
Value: 125 km/h
